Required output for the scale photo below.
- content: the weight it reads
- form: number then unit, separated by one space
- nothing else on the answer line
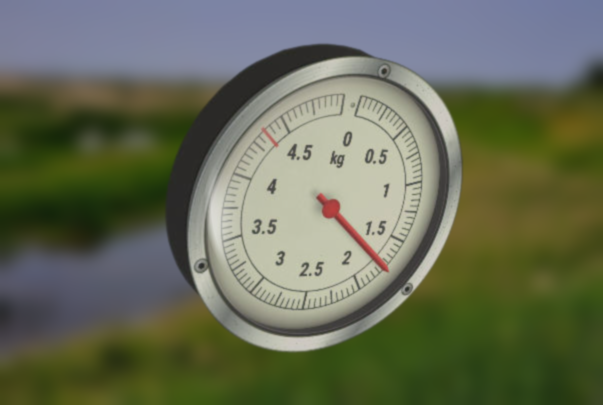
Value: 1.75 kg
